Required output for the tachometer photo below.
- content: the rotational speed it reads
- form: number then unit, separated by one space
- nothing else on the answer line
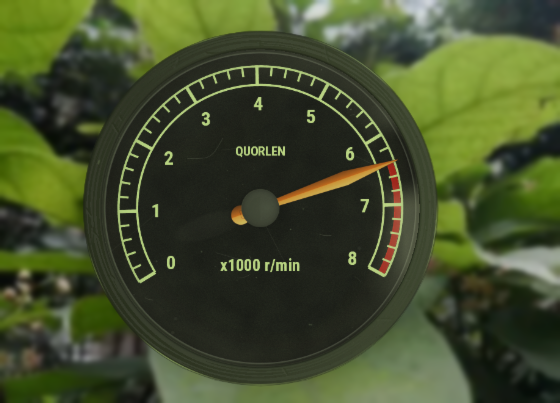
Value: 6400 rpm
